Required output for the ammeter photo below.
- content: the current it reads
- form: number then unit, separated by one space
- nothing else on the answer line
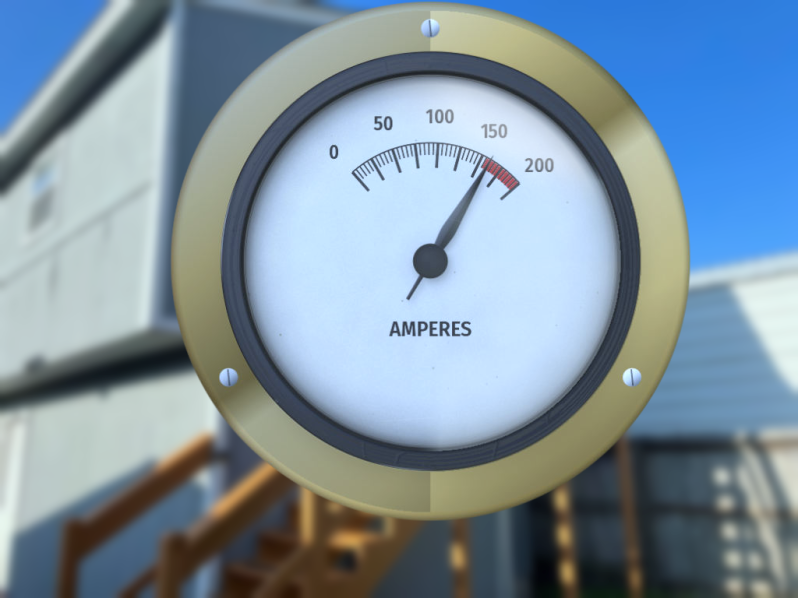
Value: 160 A
